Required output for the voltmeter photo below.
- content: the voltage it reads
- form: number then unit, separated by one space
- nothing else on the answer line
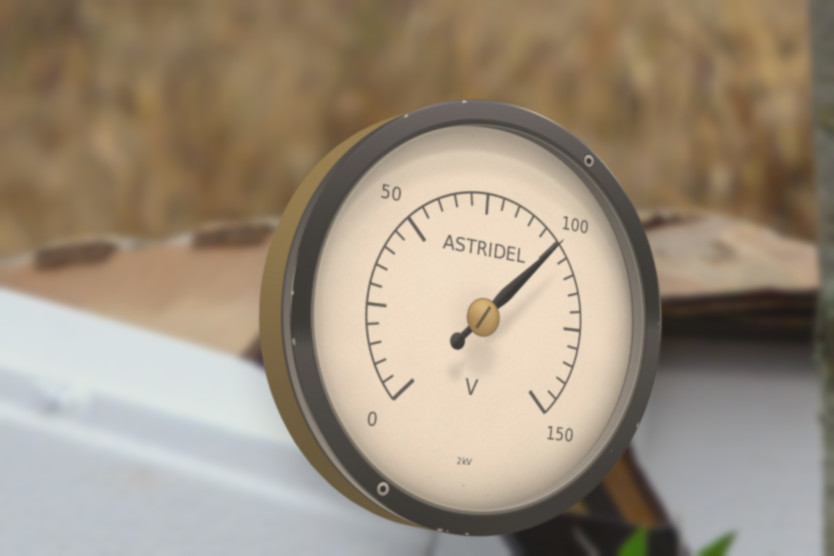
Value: 100 V
